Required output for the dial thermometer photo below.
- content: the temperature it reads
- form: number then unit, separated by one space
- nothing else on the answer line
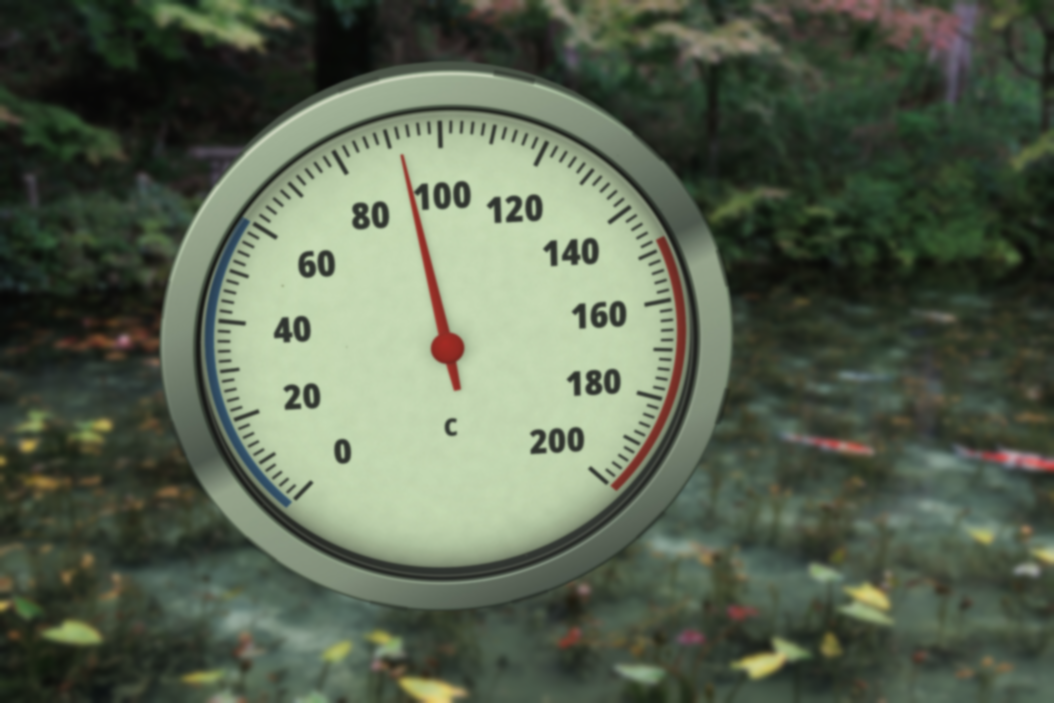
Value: 92 °C
